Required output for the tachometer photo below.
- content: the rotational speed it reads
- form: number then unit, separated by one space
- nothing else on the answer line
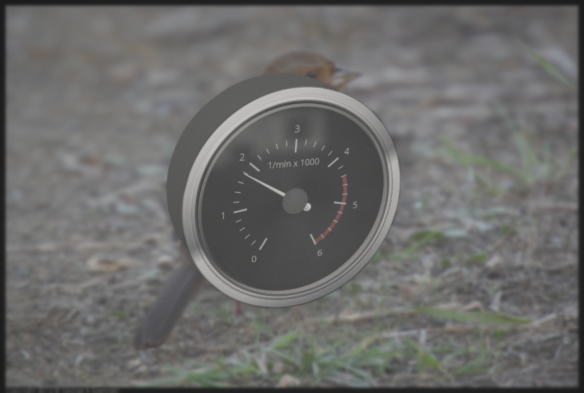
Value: 1800 rpm
